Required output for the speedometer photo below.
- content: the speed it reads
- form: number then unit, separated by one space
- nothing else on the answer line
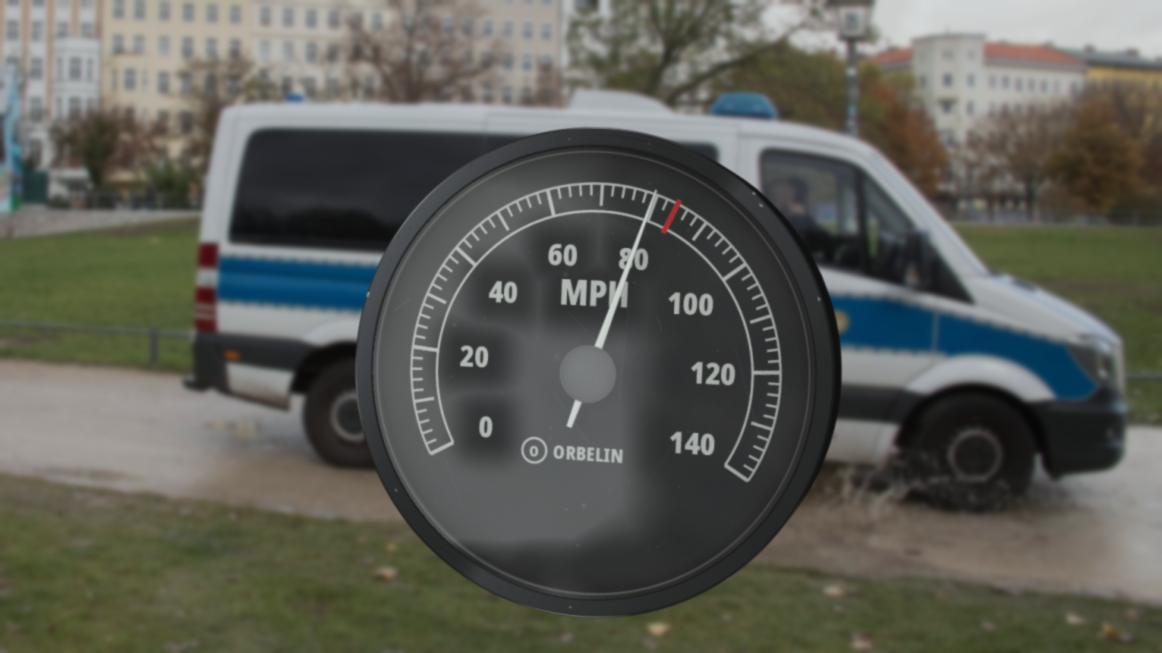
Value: 80 mph
